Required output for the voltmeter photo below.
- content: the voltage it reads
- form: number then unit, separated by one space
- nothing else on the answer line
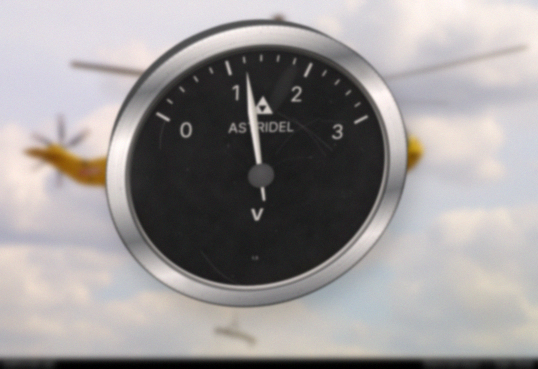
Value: 1.2 V
